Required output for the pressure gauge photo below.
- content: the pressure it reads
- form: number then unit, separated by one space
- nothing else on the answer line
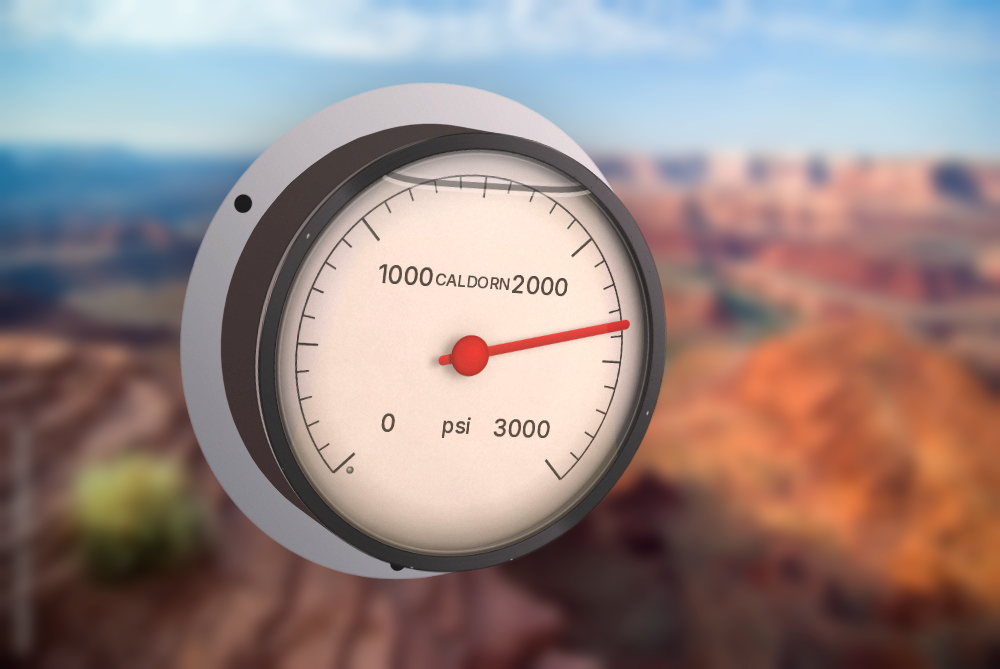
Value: 2350 psi
